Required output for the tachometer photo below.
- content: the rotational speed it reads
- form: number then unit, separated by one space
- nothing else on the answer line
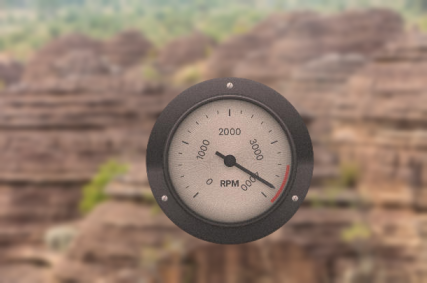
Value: 3800 rpm
